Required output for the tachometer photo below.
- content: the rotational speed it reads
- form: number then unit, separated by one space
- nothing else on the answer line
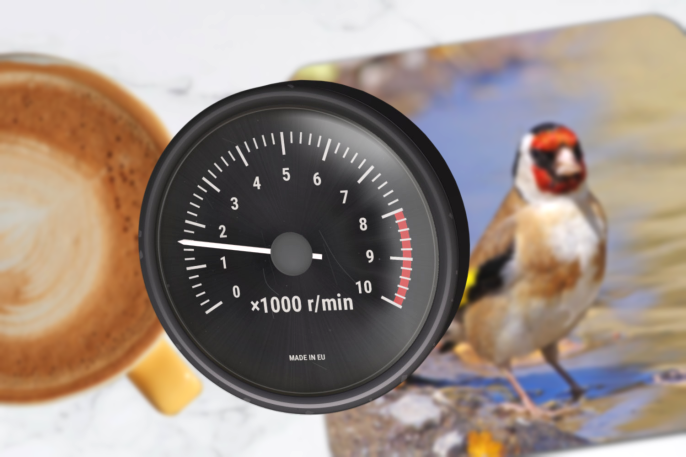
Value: 1600 rpm
